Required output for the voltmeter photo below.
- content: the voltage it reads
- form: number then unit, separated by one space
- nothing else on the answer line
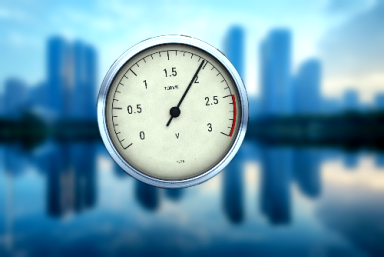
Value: 1.95 V
